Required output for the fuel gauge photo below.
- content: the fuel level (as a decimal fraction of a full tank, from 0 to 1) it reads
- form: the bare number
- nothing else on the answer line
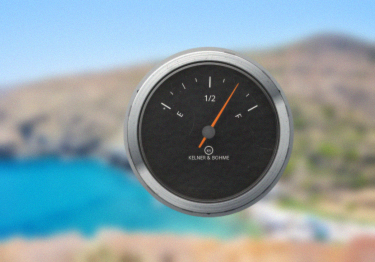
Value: 0.75
